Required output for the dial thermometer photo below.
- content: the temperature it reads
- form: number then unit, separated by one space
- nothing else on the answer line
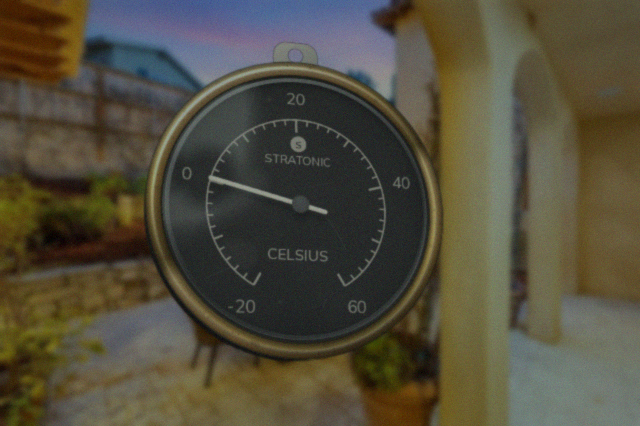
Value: 0 °C
